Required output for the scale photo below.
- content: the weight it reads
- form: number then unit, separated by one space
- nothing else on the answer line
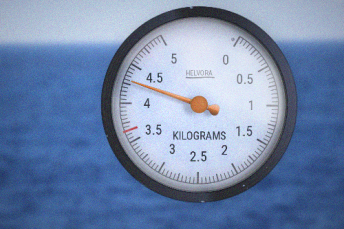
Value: 4.3 kg
